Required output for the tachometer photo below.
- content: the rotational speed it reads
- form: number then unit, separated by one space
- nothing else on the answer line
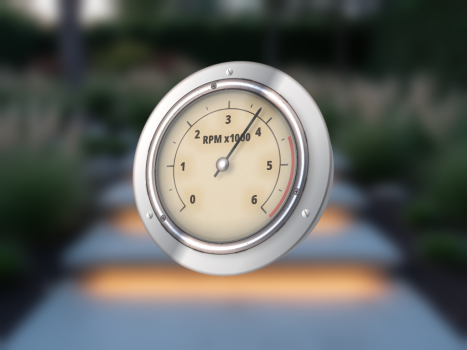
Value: 3750 rpm
